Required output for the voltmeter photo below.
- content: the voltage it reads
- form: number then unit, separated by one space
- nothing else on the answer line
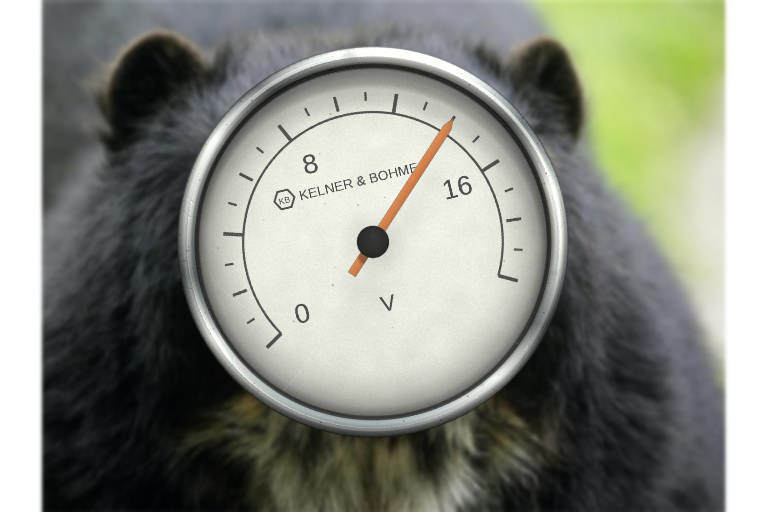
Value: 14 V
